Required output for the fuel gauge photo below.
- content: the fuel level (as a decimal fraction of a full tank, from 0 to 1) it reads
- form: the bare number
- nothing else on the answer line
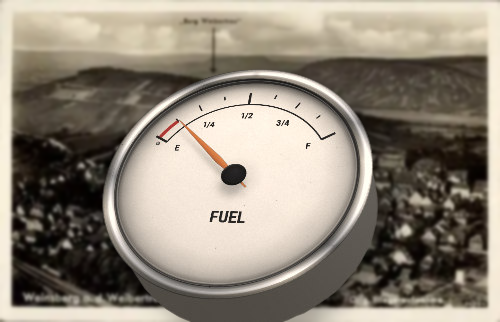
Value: 0.125
